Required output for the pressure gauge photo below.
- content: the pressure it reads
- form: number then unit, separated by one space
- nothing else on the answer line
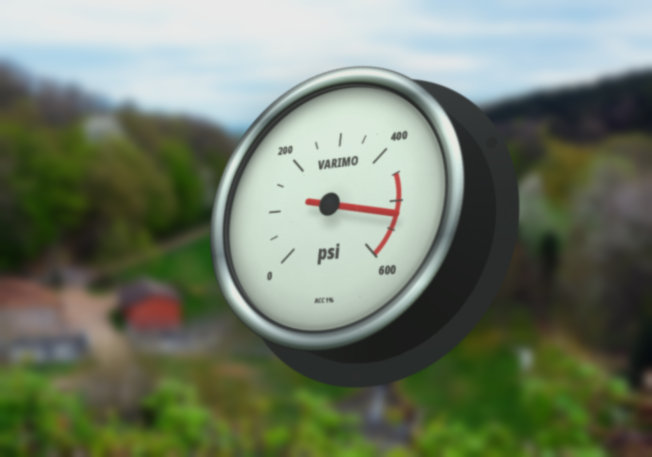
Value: 525 psi
